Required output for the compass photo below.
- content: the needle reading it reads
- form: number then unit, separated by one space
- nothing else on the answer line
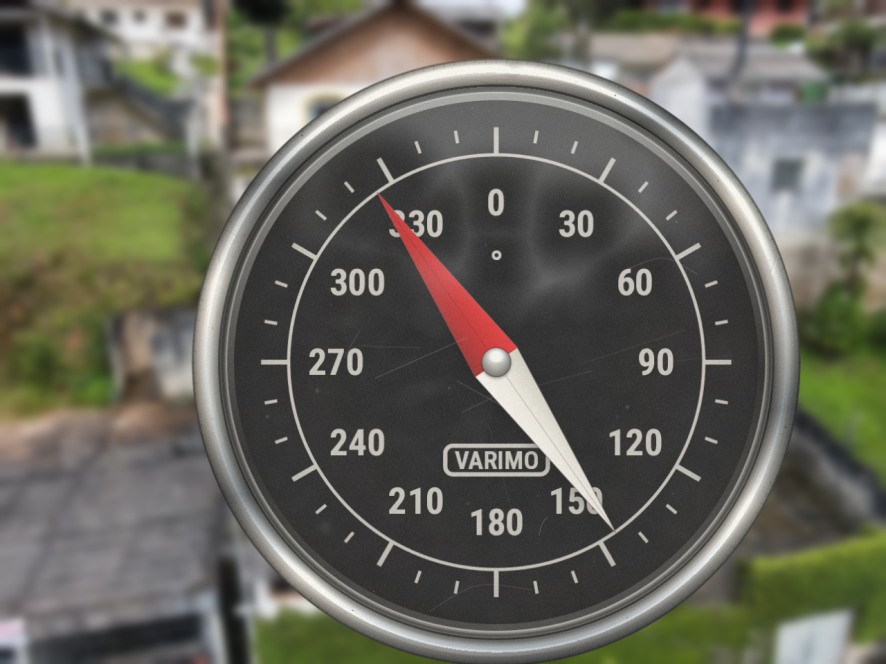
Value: 325 °
